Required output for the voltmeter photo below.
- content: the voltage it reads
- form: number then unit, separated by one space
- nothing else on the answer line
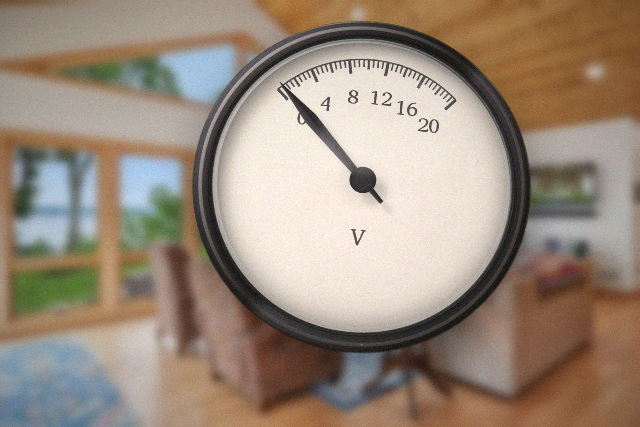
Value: 0.5 V
